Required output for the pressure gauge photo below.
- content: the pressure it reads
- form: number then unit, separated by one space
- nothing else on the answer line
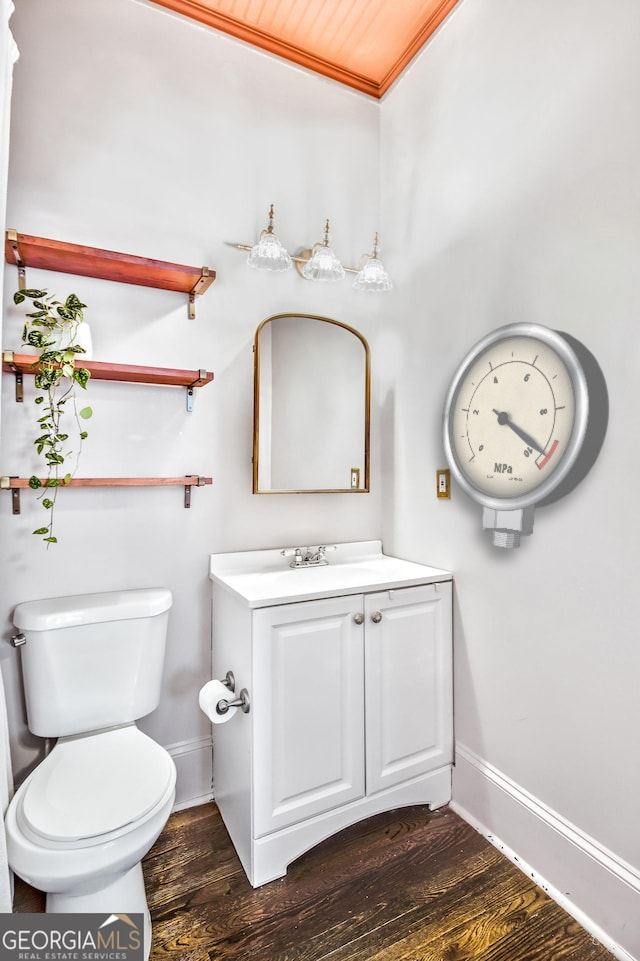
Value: 9.5 MPa
